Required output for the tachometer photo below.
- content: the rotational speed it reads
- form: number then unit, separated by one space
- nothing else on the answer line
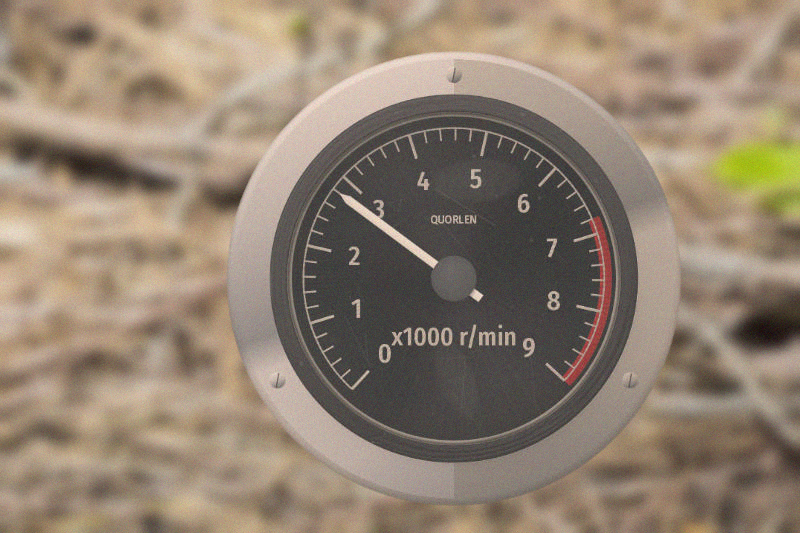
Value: 2800 rpm
